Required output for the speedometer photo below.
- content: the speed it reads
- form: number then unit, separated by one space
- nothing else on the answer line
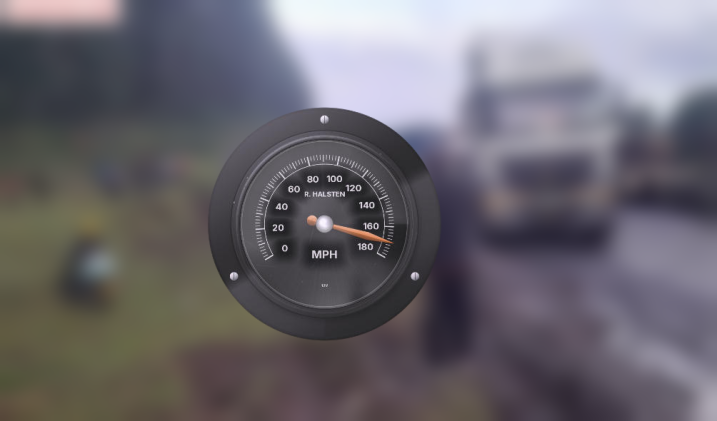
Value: 170 mph
